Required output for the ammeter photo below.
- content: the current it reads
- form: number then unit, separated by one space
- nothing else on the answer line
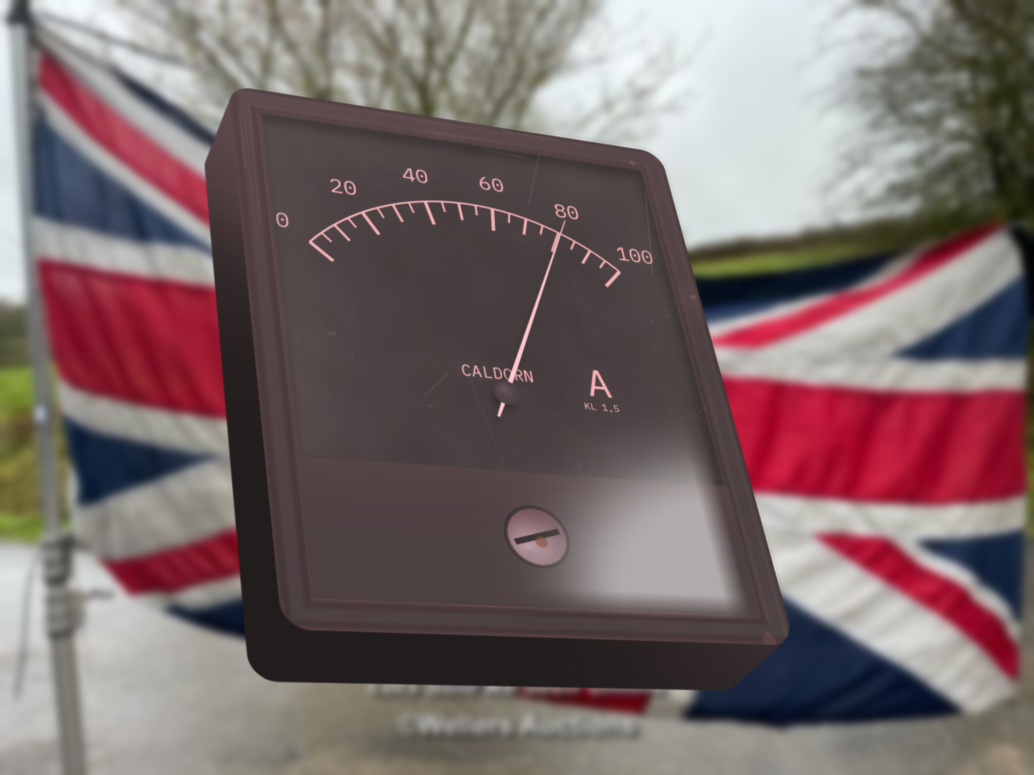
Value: 80 A
